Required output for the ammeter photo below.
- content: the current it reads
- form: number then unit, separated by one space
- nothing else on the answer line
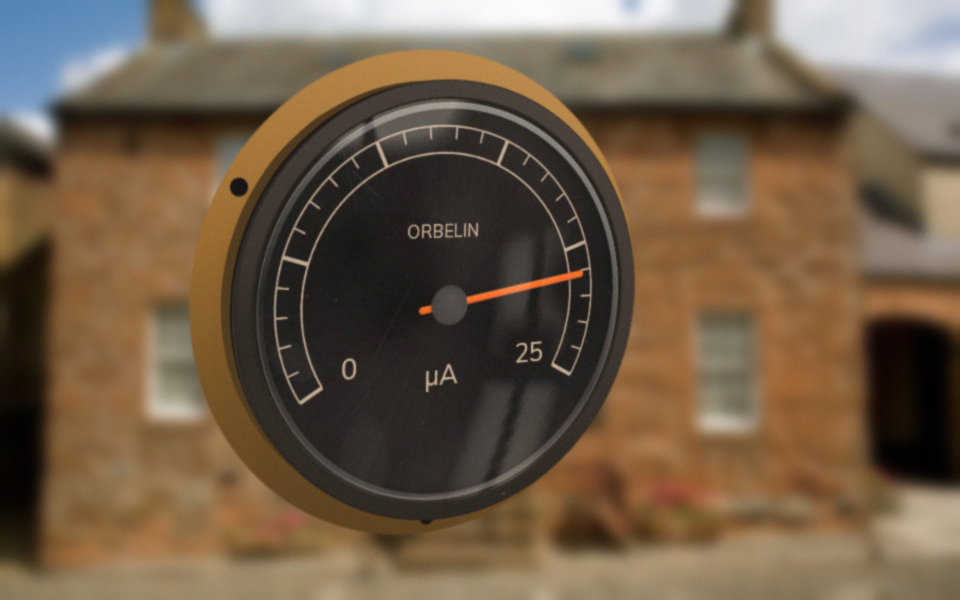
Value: 21 µA
